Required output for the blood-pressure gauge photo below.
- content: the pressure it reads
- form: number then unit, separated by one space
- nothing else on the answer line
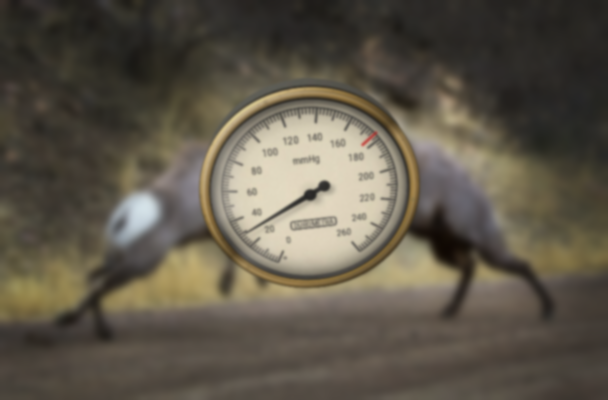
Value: 30 mmHg
